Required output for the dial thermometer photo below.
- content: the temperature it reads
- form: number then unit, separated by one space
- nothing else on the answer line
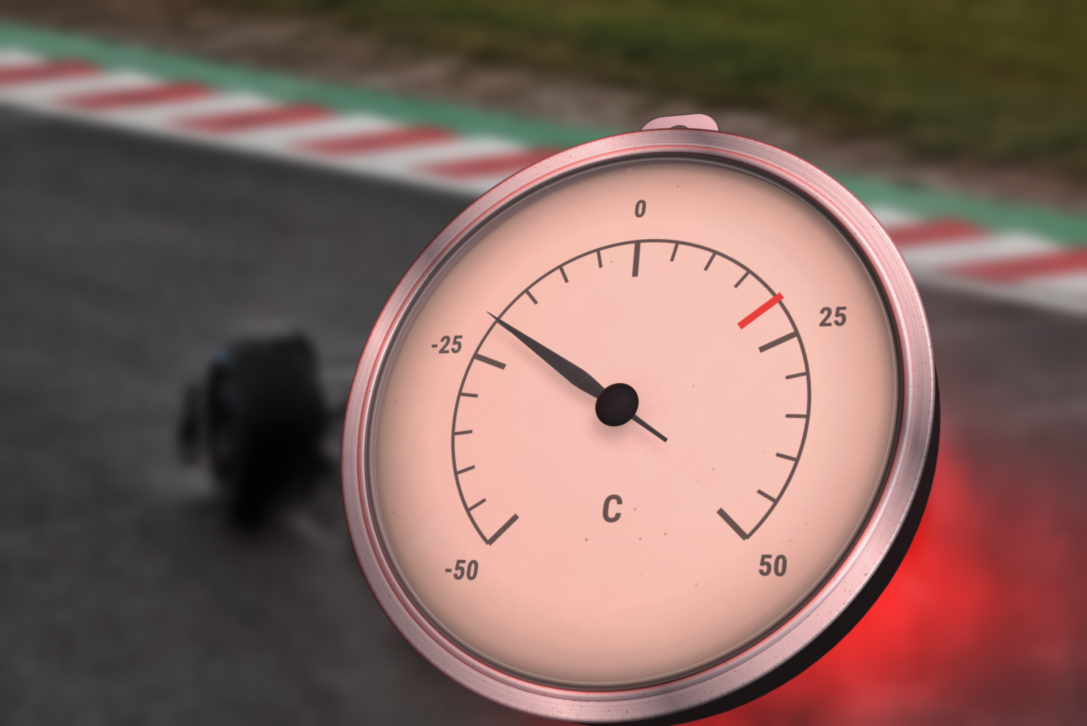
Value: -20 °C
